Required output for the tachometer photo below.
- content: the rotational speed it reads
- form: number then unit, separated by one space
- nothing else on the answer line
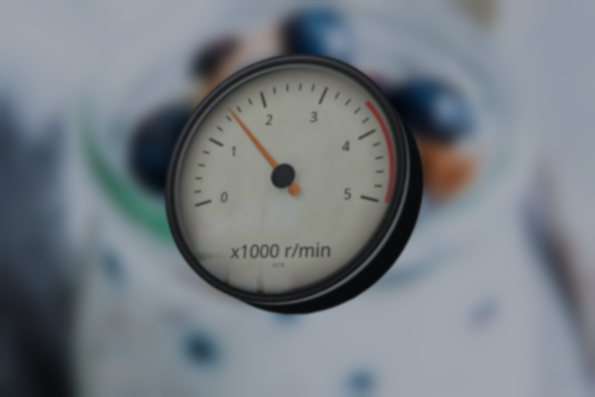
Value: 1500 rpm
